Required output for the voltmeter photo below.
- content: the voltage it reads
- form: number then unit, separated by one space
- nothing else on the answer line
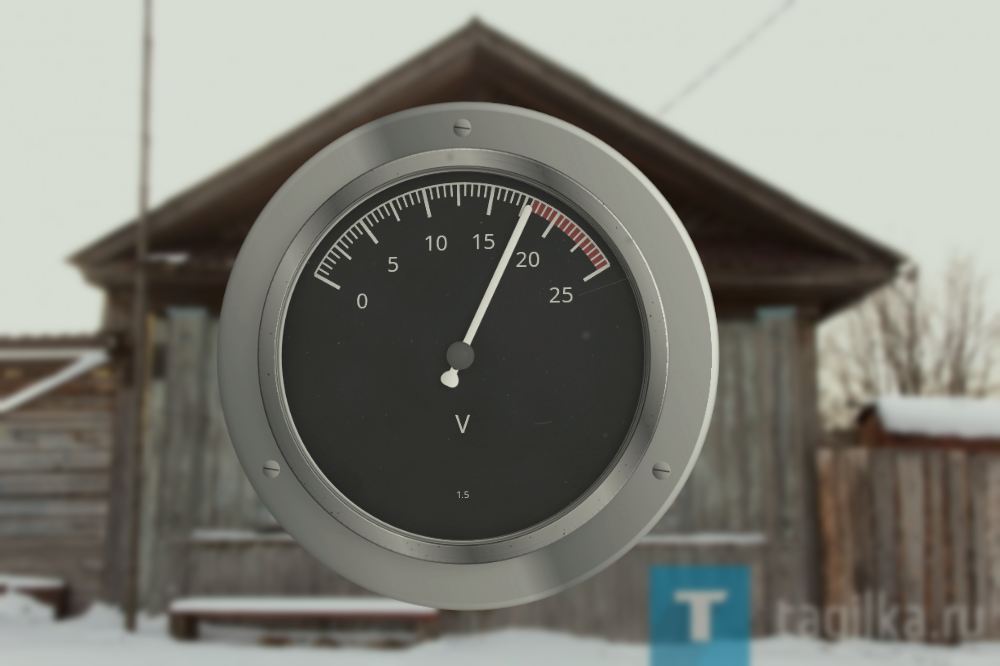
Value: 18 V
